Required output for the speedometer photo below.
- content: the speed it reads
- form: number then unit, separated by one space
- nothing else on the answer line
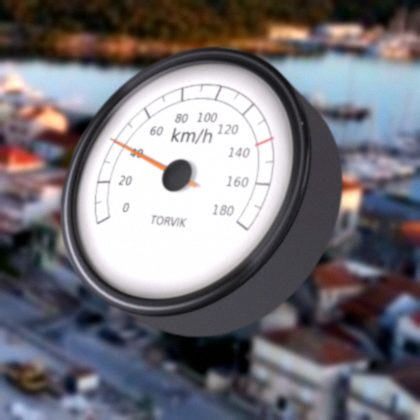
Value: 40 km/h
